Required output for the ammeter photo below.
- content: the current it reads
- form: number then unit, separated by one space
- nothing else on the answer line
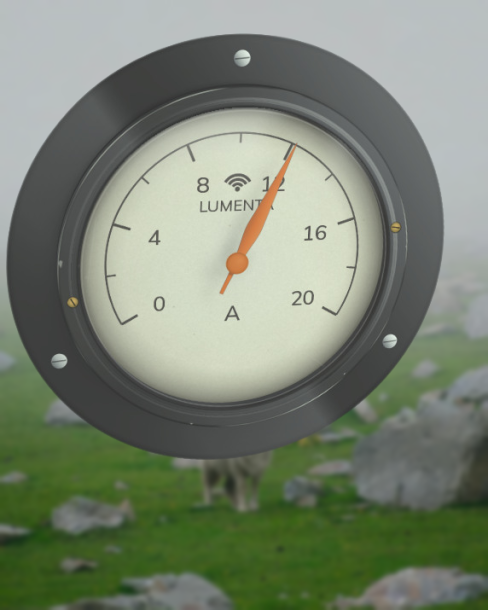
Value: 12 A
